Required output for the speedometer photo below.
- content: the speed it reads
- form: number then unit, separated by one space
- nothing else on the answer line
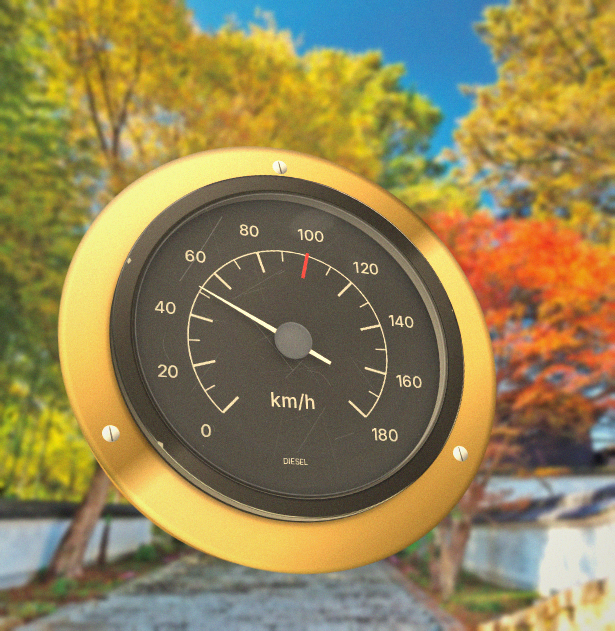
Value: 50 km/h
